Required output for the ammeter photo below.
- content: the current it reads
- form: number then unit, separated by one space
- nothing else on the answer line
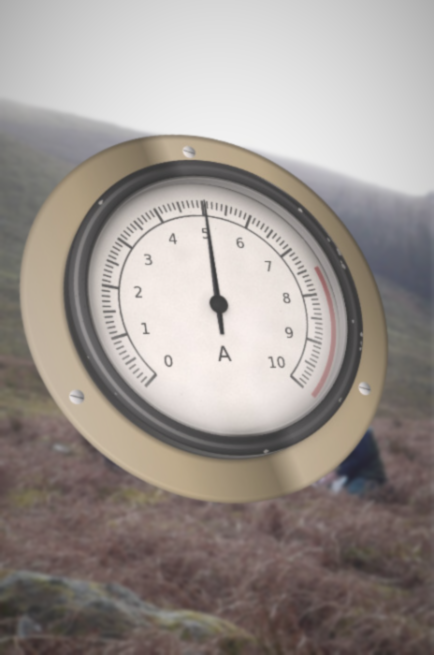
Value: 5 A
